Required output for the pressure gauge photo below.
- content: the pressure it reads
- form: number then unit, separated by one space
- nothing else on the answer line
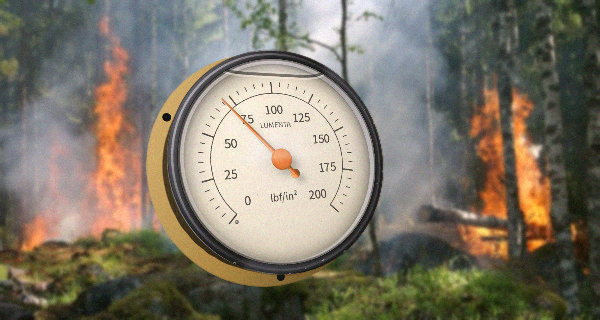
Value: 70 psi
